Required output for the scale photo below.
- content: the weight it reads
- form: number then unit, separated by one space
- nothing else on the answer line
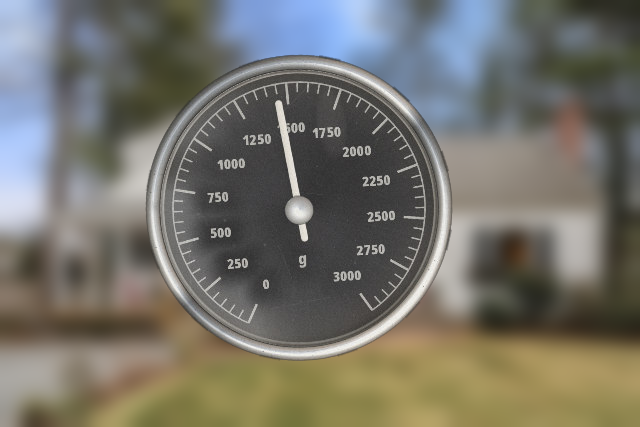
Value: 1450 g
